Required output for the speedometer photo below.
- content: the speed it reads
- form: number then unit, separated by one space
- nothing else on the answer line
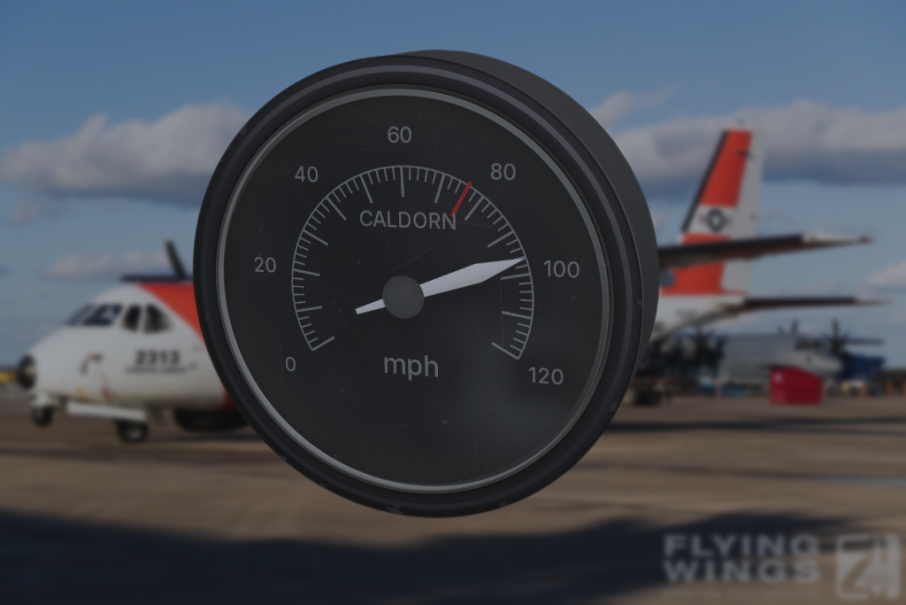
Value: 96 mph
